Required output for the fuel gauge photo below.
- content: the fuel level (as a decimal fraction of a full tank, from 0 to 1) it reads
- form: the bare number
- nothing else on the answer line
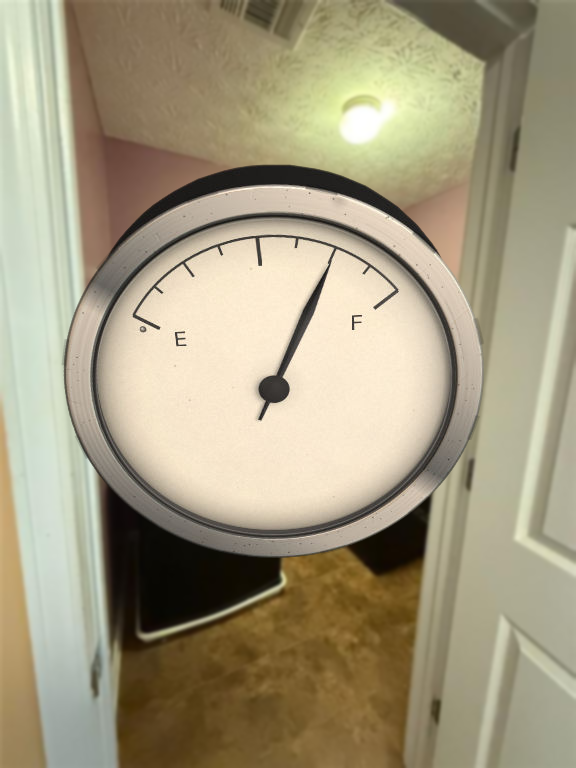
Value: 0.75
